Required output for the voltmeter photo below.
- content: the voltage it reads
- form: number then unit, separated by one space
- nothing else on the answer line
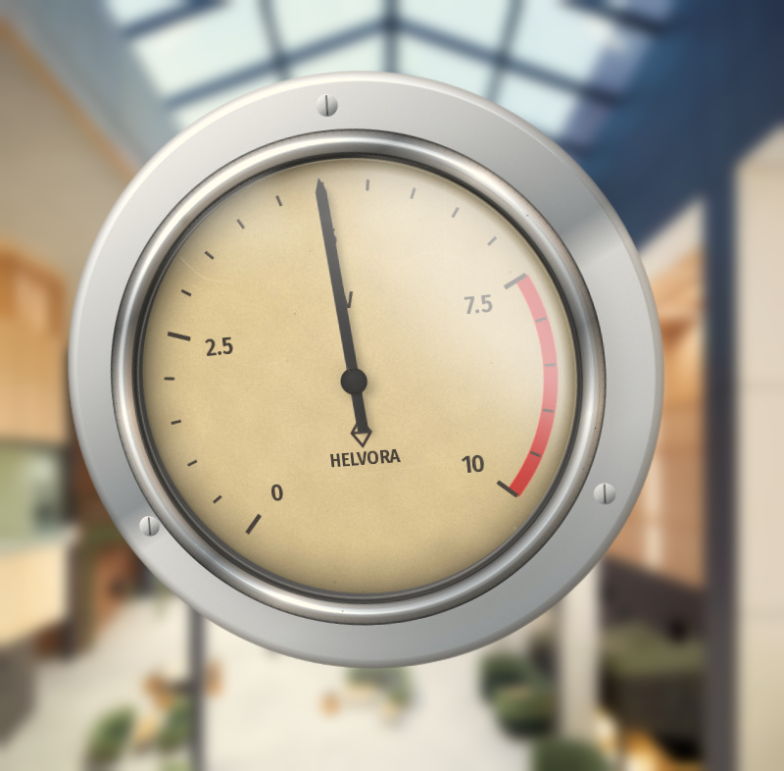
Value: 5 V
